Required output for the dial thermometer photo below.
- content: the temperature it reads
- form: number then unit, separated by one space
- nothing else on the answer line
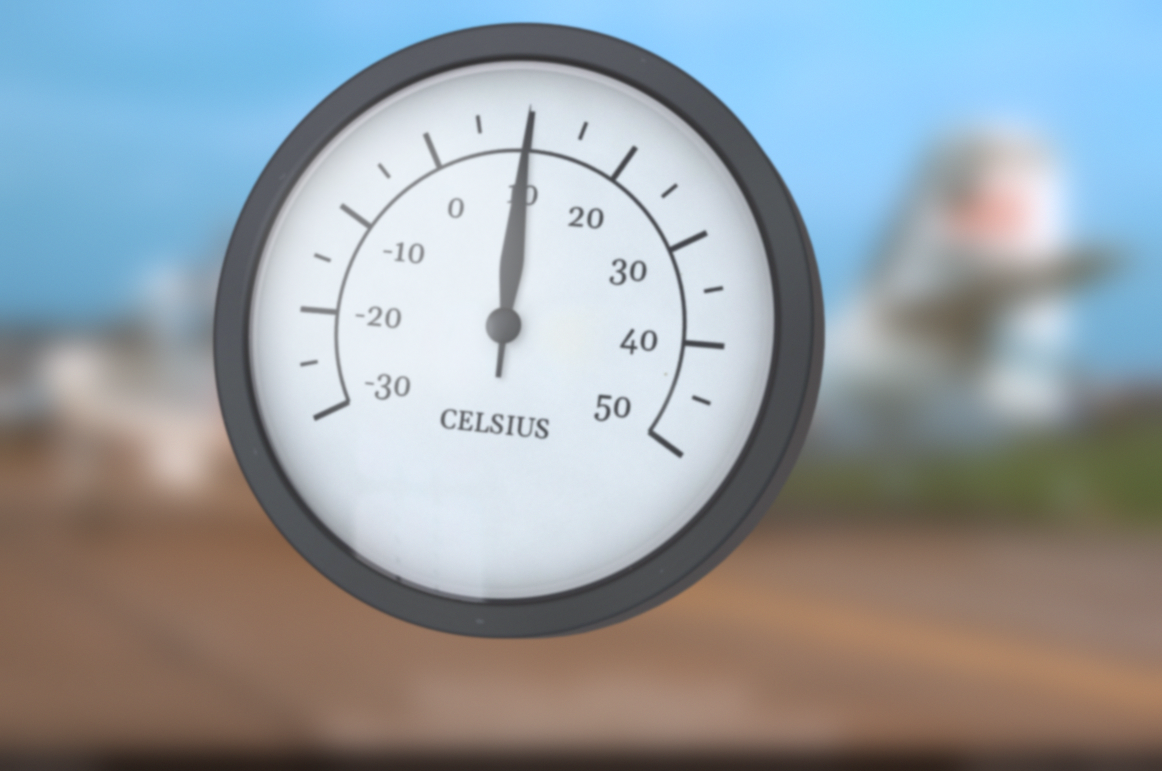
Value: 10 °C
